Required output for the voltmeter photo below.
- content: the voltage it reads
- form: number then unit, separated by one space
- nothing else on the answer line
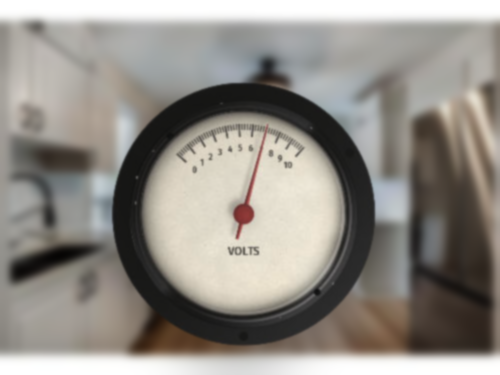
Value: 7 V
